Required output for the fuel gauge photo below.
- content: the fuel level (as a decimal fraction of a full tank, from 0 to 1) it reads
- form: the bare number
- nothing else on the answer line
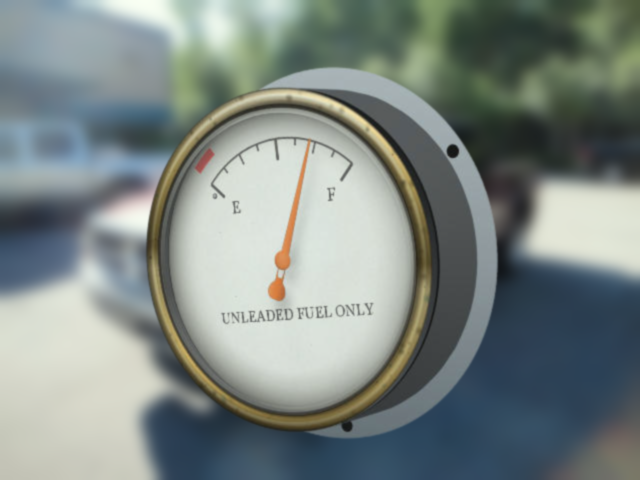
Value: 0.75
